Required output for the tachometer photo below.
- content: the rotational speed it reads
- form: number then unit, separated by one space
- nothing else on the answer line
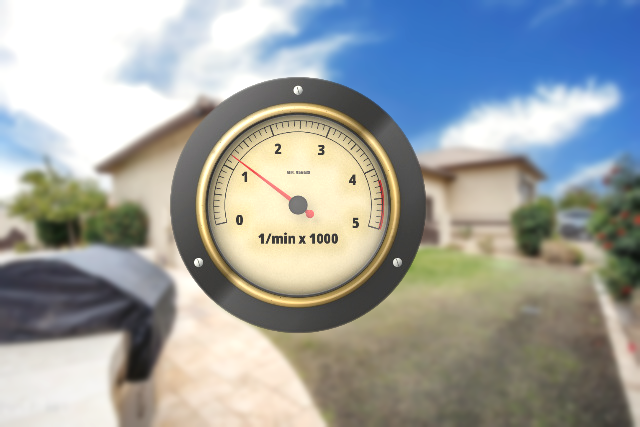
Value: 1200 rpm
